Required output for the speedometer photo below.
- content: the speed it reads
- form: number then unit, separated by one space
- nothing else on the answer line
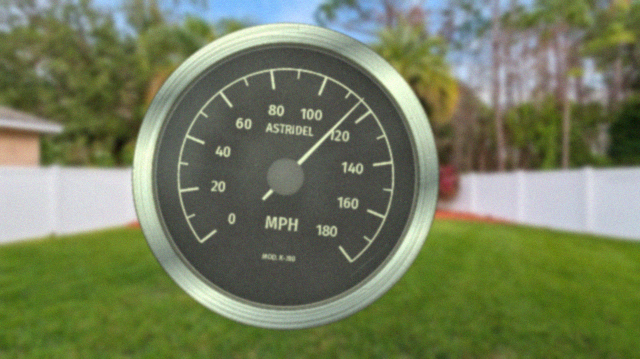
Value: 115 mph
